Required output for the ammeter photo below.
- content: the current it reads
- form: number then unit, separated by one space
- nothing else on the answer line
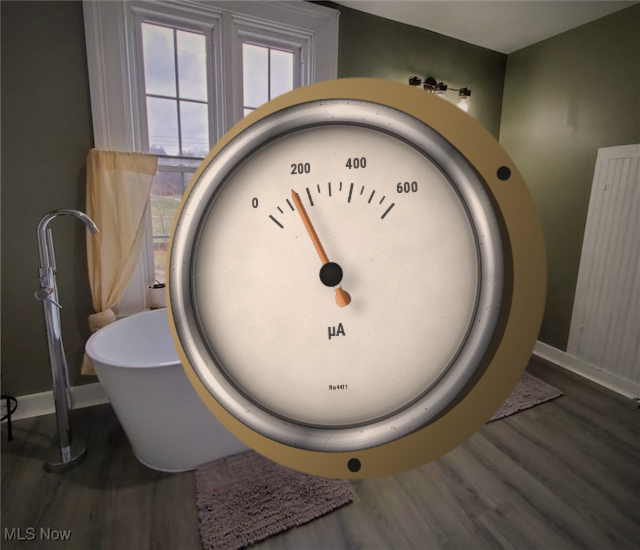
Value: 150 µA
